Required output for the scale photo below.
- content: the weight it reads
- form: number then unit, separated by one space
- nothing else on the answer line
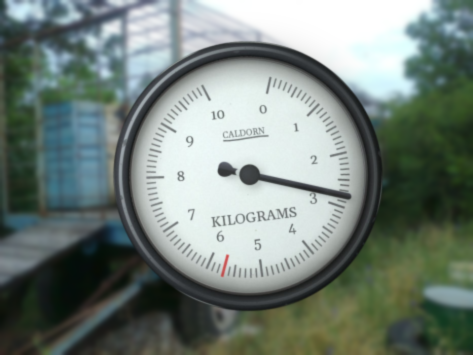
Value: 2.8 kg
